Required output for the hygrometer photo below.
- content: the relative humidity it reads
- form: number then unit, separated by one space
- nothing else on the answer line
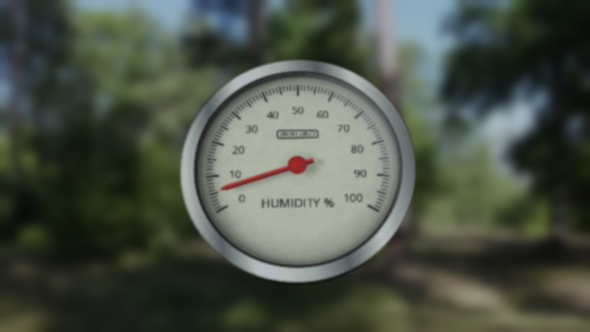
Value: 5 %
